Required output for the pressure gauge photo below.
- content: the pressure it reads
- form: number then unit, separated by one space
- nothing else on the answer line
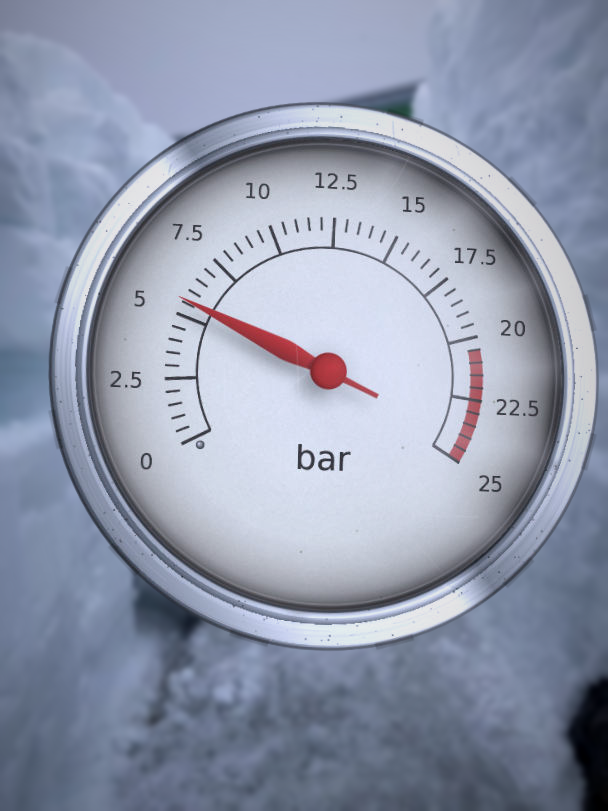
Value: 5.5 bar
